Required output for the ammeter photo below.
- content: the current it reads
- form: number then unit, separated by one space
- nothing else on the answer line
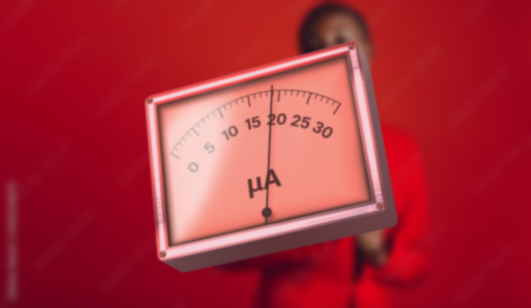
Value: 19 µA
